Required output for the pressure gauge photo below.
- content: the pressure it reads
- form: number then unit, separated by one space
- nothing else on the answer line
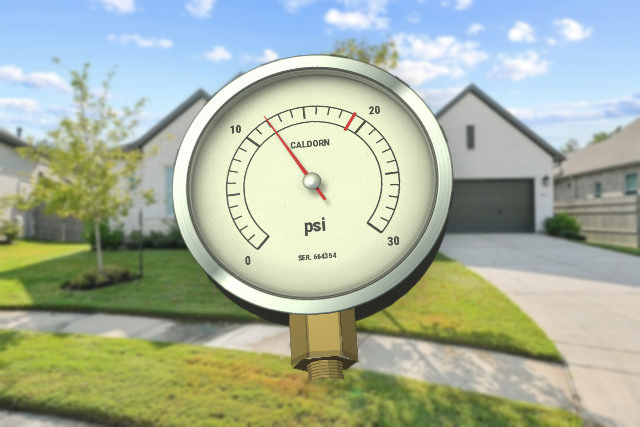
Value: 12 psi
